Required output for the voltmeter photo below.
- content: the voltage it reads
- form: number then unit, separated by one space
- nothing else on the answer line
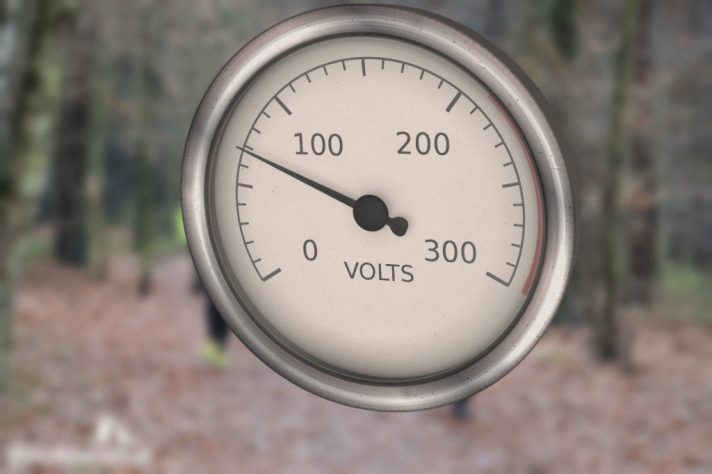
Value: 70 V
